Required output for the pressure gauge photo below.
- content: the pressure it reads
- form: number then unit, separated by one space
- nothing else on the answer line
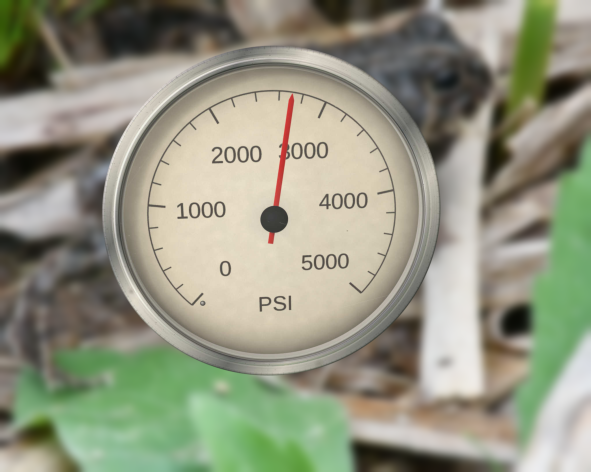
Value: 2700 psi
